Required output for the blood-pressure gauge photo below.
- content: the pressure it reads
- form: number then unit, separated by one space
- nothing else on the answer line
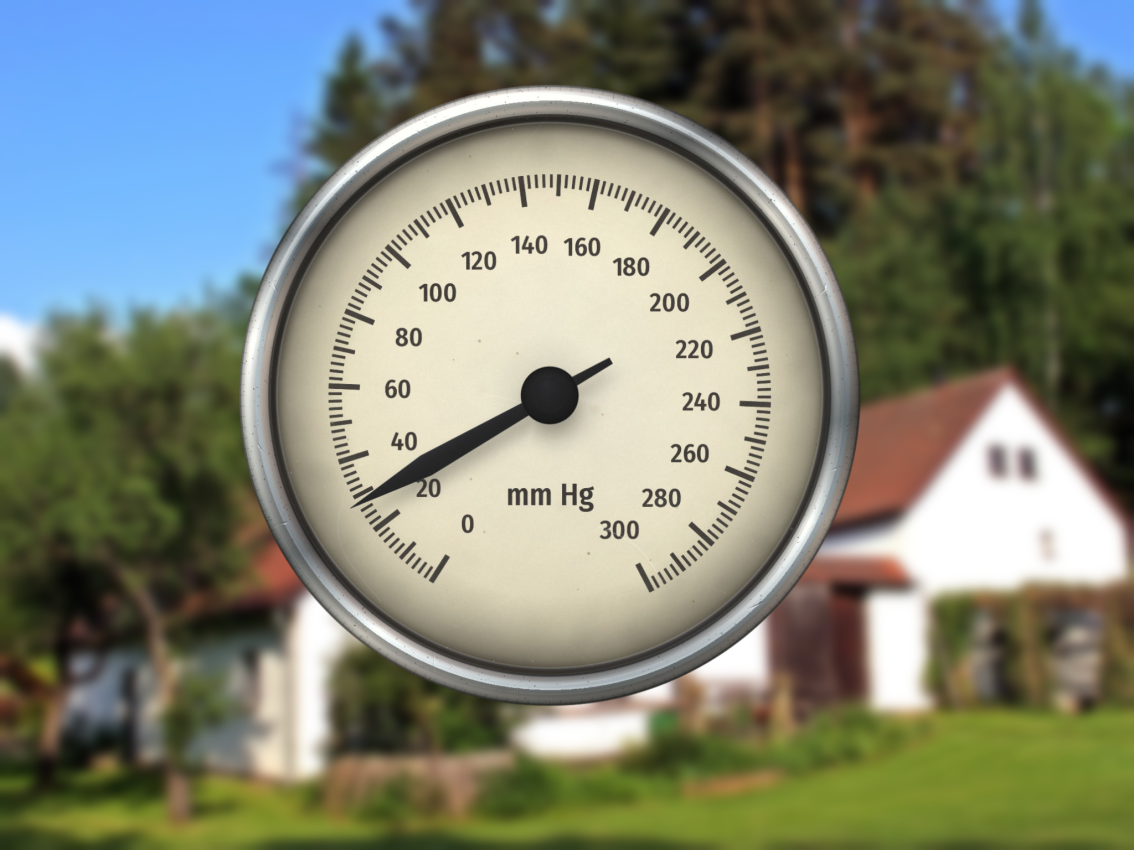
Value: 28 mmHg
